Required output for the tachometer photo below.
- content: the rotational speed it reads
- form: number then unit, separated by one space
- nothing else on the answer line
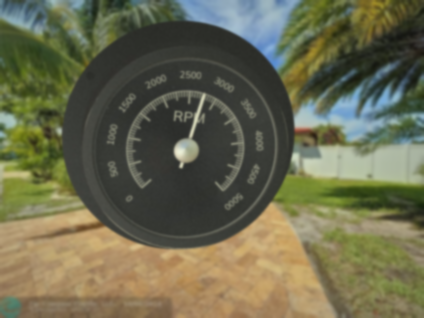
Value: 2750 rpm
